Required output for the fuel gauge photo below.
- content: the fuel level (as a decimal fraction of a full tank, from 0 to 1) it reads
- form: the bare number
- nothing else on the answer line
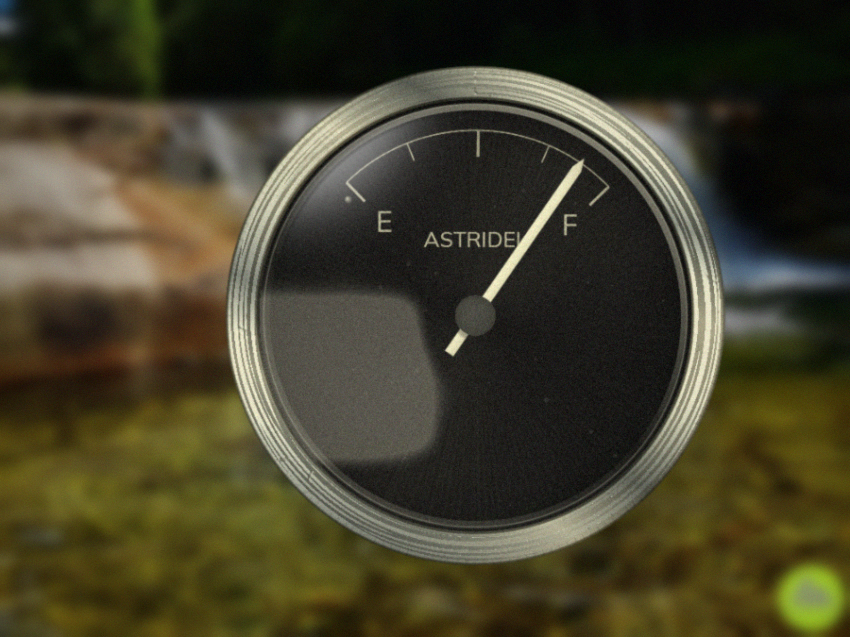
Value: 0.875
